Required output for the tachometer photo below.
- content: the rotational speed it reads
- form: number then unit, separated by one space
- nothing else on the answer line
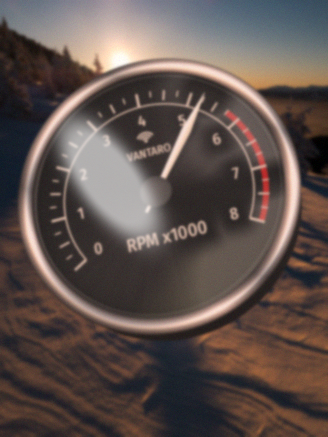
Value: 5250 rpm
